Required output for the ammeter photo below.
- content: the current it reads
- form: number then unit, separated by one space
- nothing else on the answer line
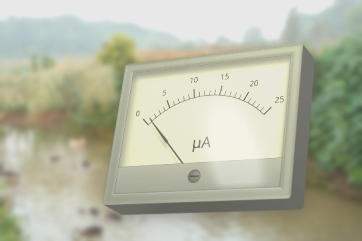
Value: 1 µA
